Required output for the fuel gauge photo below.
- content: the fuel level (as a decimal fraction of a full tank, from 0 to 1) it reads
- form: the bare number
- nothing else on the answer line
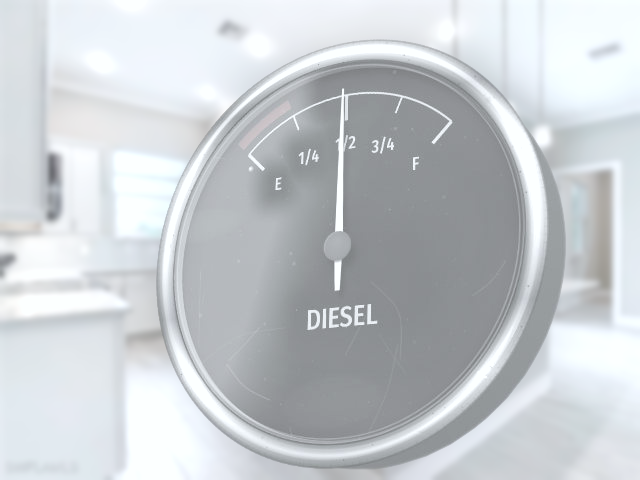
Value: 0.5
